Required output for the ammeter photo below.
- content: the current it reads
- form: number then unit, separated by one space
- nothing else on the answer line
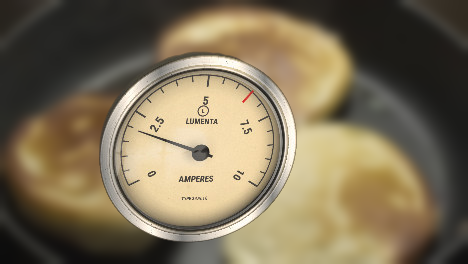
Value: 2 A
